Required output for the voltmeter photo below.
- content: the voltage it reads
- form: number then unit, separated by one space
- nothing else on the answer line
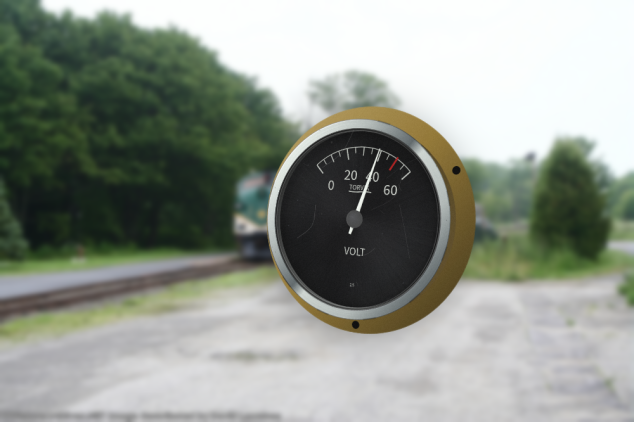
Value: 40 V
